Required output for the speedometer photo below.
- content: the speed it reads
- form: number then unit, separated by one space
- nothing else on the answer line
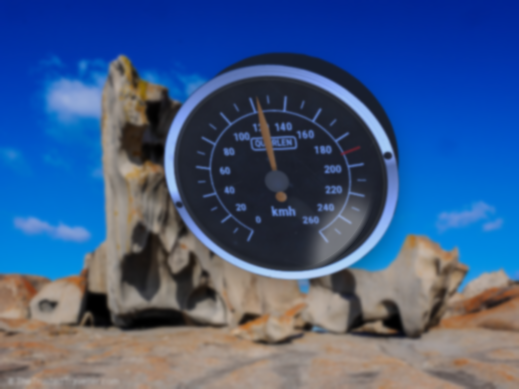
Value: 125 km/h
